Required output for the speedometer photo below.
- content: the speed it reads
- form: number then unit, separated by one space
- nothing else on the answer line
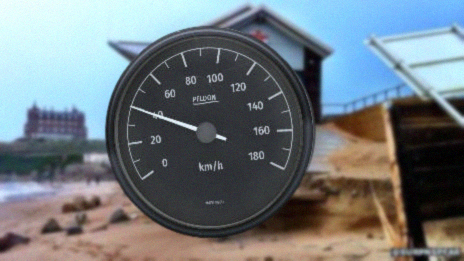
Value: 40 km/h
